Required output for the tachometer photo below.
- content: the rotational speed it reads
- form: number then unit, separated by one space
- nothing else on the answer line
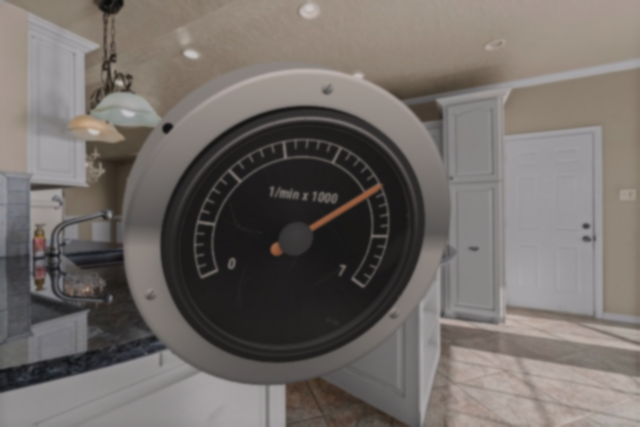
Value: 5000 rpm
